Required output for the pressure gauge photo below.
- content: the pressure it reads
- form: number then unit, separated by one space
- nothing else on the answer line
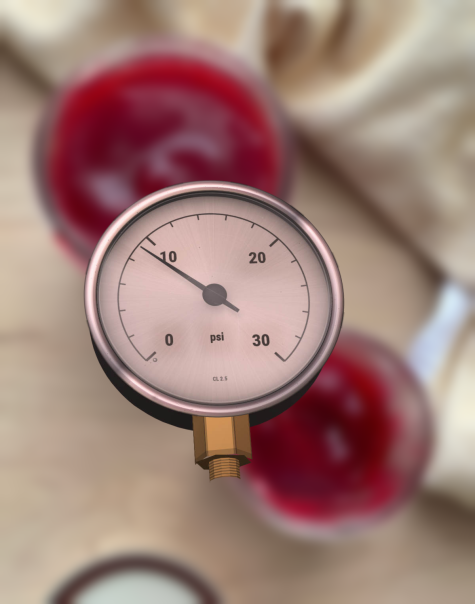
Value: 9 psi
